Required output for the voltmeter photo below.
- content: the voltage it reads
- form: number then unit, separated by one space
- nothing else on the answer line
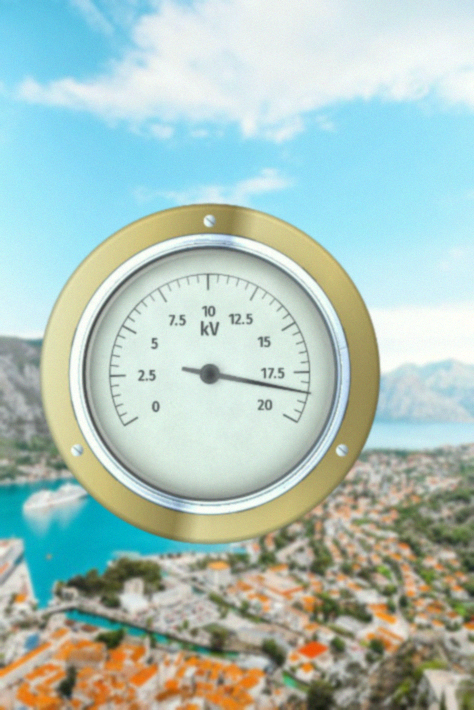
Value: 18.5 kV
